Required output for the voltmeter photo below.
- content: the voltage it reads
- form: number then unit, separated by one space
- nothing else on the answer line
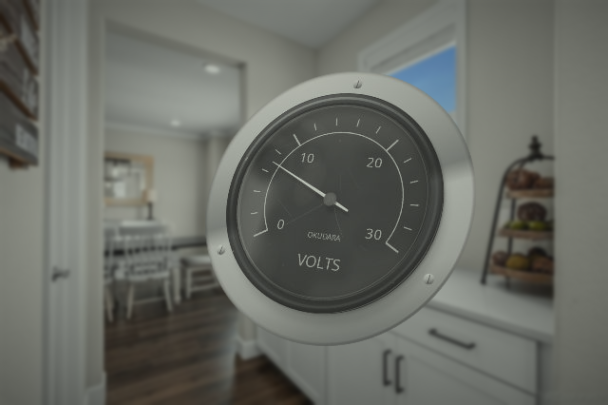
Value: 7 V
